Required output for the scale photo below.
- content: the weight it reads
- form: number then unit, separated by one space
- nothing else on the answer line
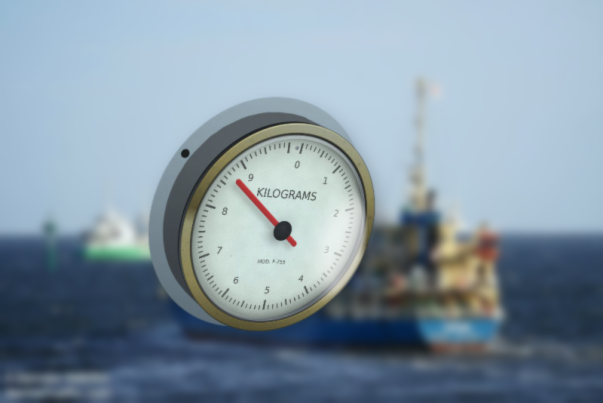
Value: 8.7 kg
